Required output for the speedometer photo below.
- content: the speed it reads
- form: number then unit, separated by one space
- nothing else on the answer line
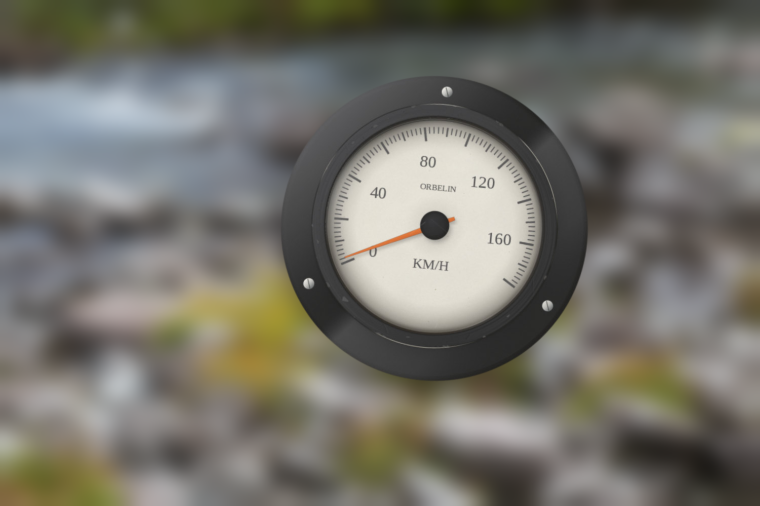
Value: 2 km/h
